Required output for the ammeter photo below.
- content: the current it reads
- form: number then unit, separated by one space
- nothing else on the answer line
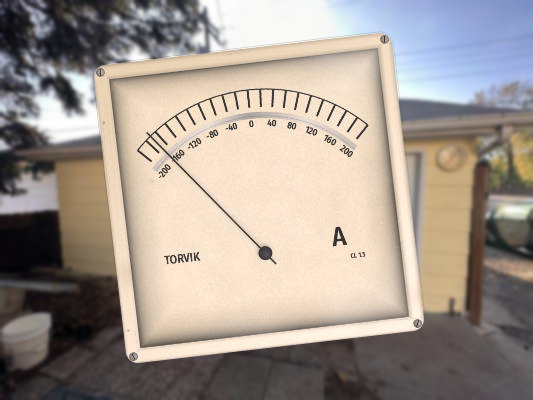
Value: -170 A
